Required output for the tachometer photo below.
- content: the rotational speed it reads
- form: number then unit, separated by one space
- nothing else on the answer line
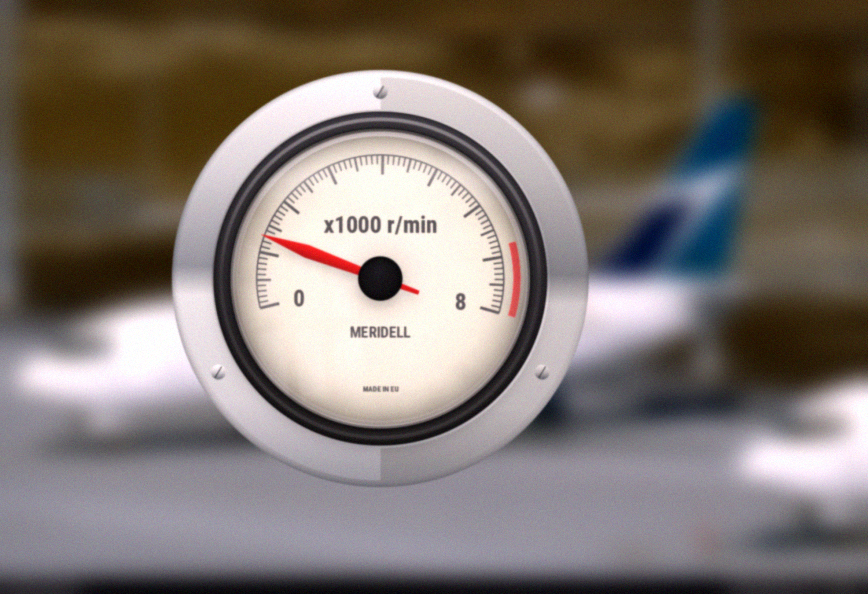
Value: 1300 rpm
